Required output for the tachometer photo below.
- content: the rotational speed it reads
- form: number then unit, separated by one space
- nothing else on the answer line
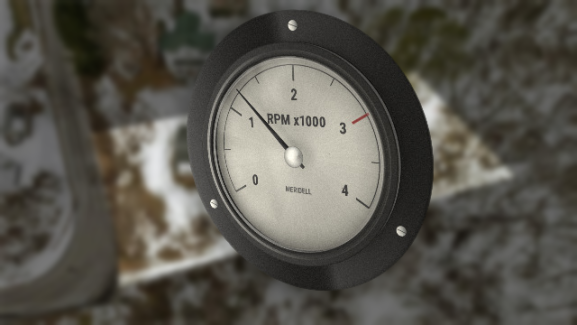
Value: 1250 rpm
